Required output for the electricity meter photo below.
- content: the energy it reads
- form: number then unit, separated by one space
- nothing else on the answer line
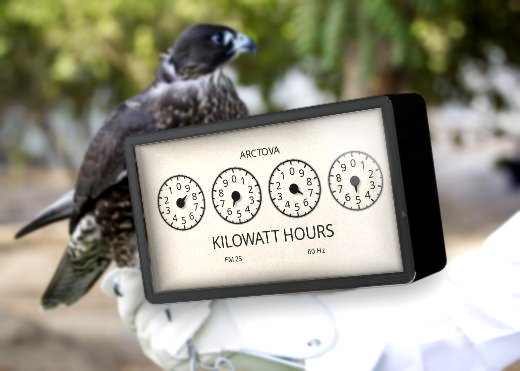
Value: 8565 kWh
